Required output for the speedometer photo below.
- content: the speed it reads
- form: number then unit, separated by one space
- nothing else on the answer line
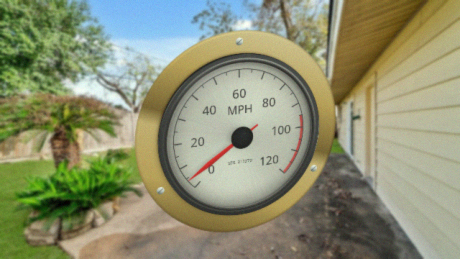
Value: 5 mph
